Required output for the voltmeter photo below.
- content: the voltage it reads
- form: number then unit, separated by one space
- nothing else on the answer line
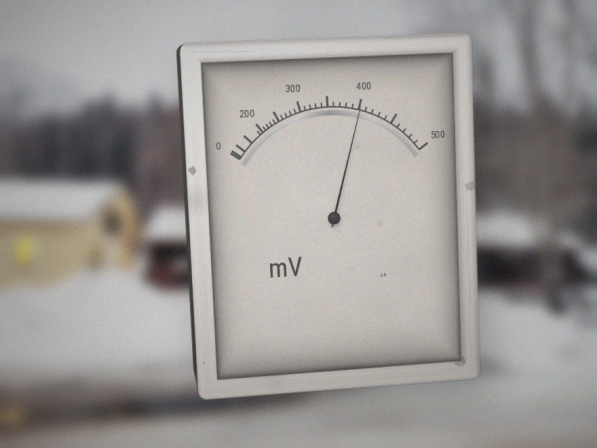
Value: 400 mV
